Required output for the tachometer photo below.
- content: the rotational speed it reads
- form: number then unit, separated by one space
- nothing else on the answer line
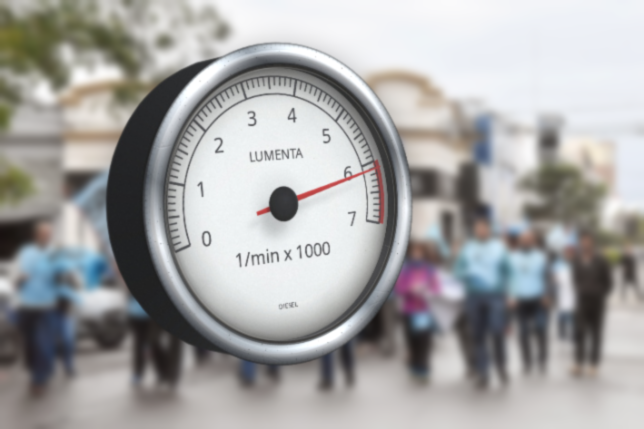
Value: 6100 rpm
